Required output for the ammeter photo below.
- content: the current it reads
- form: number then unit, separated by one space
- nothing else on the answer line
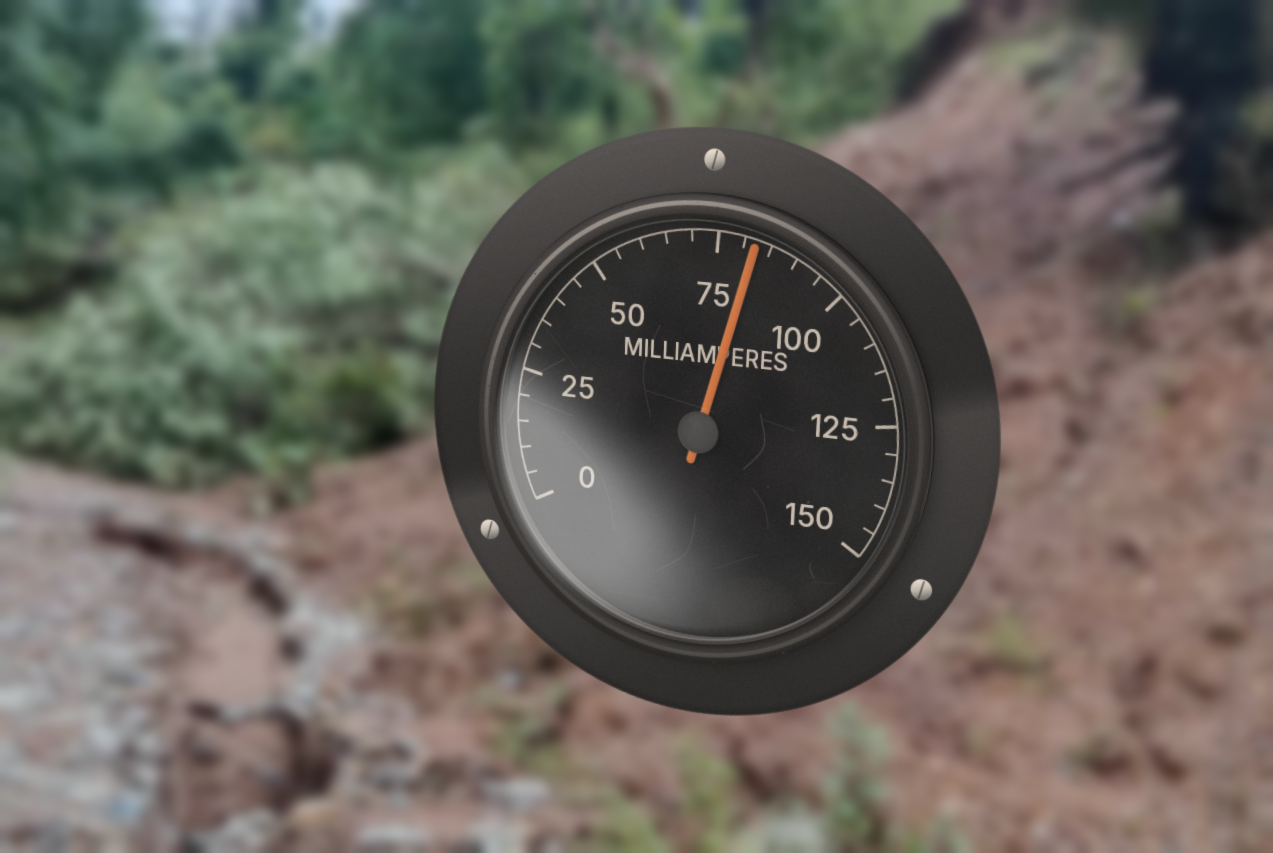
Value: 82.5 mA
